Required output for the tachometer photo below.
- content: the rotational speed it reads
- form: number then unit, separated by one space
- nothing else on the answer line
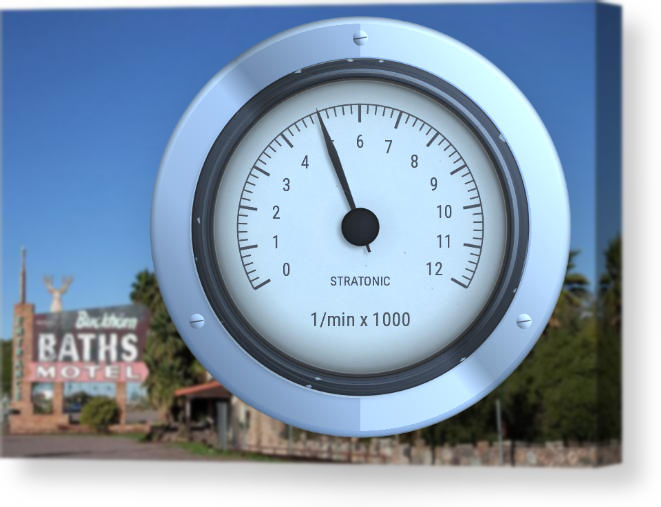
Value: 5000 rpm
